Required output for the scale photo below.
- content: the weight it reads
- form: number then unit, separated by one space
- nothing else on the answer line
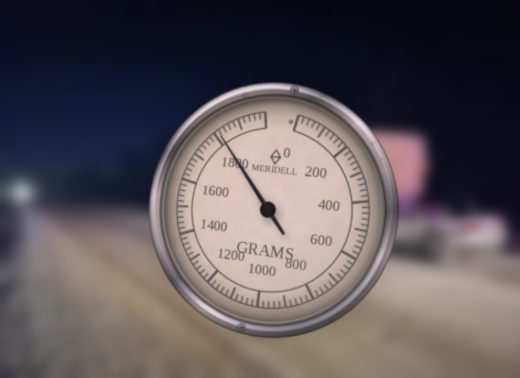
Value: 1820 g
